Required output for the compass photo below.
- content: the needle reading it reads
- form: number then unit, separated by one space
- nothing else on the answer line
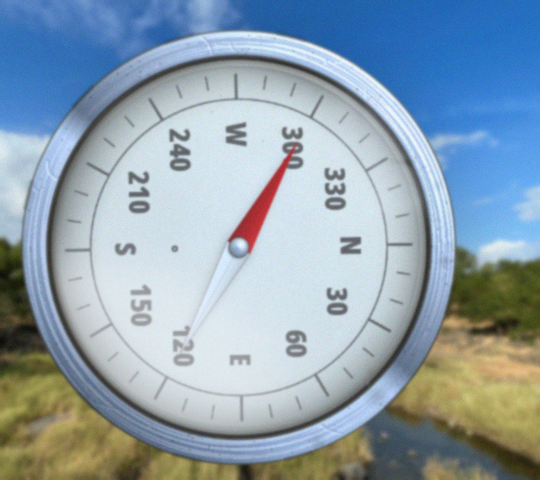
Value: 300 °
